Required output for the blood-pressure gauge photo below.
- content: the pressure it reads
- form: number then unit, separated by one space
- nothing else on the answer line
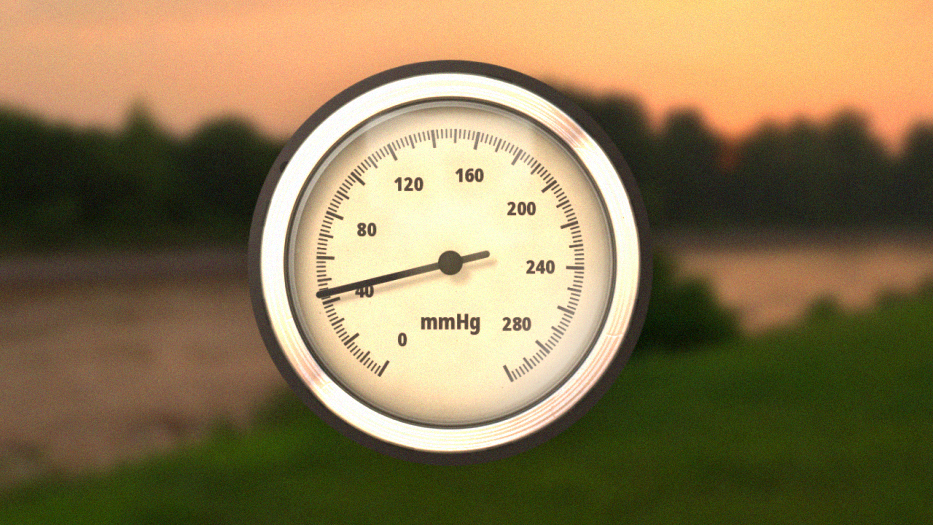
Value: 44 mmHg
